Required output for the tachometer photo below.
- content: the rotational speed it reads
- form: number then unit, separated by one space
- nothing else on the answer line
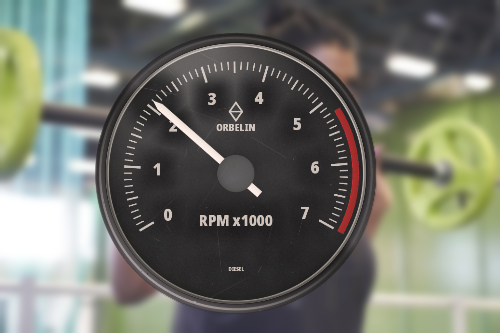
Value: 2100 rpm
